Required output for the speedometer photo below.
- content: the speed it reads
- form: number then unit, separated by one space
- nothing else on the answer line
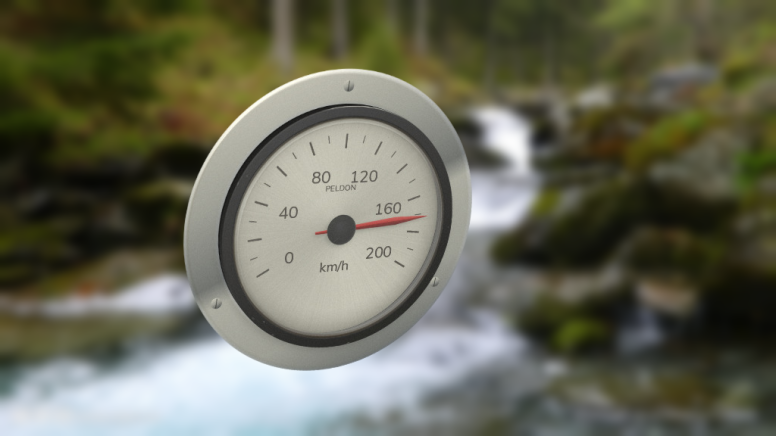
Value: 170 km/h
